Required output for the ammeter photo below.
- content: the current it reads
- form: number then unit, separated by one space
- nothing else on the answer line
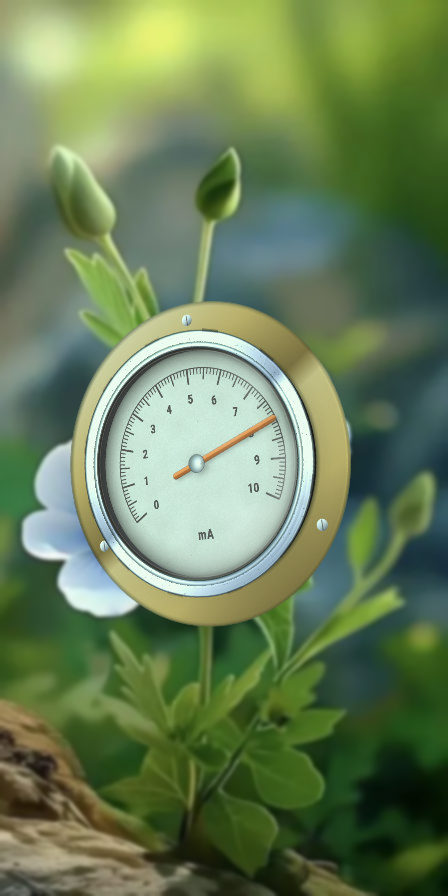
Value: 8 mA
